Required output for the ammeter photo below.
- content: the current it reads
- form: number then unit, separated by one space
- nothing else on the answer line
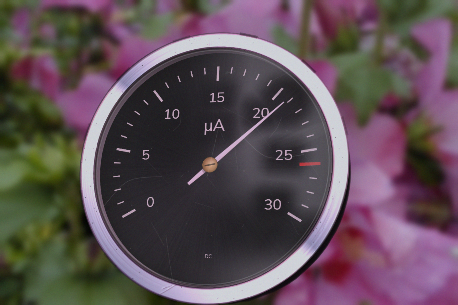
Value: 21 µA
